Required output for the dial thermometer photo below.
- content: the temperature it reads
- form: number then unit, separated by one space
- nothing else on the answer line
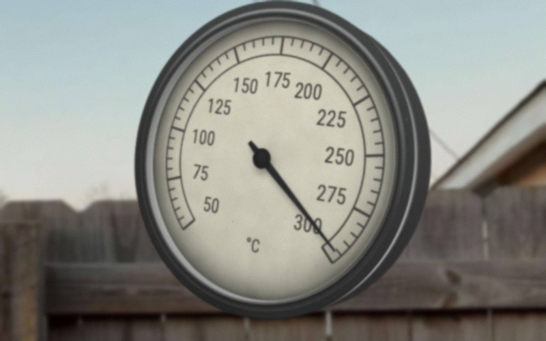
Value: 295 °C
